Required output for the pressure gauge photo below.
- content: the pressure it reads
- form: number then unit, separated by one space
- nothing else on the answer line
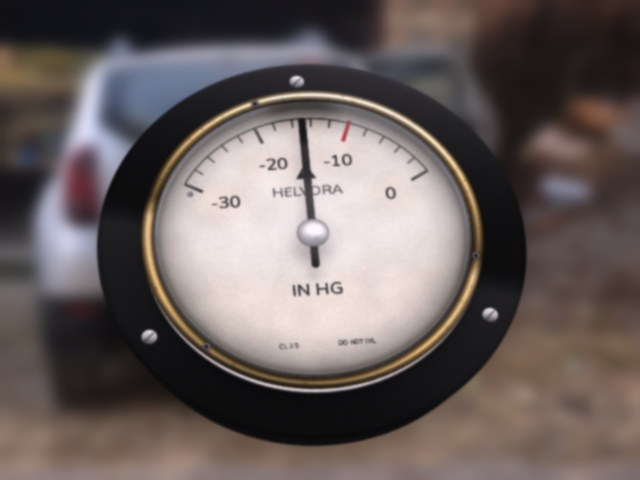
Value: -15 inHg
